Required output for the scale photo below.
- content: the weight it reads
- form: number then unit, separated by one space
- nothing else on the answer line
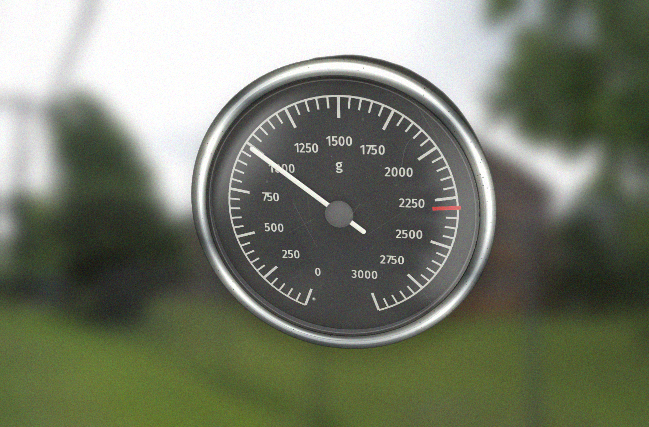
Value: 1000 g
